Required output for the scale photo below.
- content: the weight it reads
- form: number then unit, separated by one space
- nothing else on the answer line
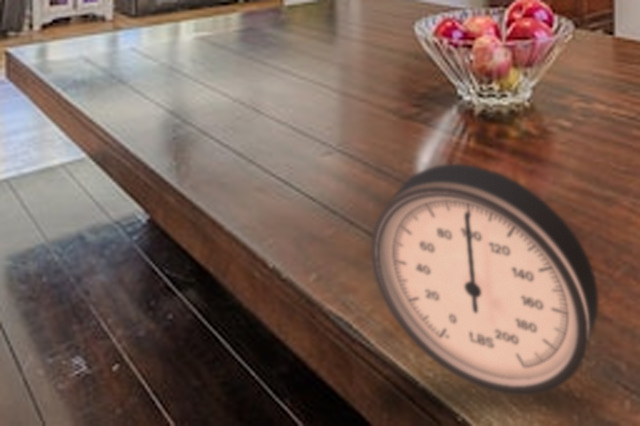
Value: 100 lb
